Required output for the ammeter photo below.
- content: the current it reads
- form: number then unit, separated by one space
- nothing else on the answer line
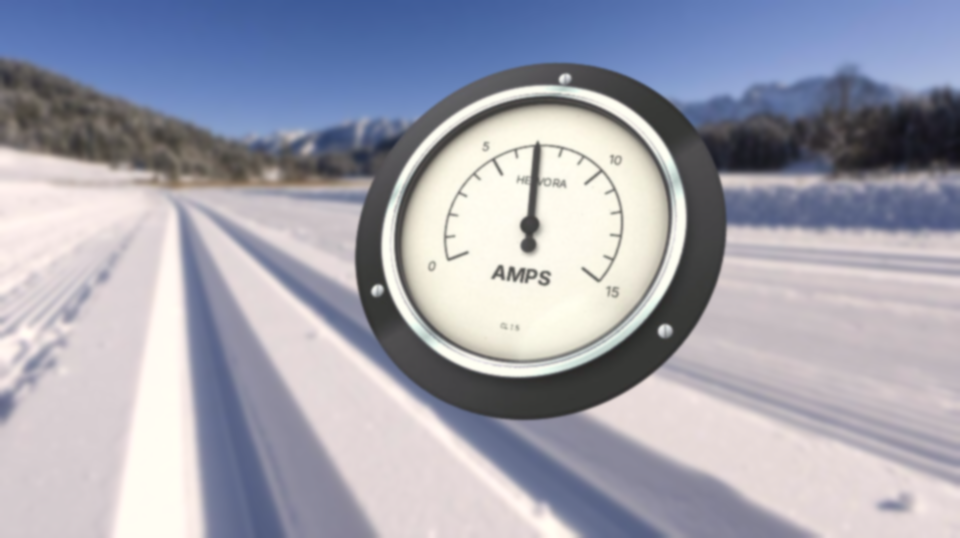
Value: 7 A
